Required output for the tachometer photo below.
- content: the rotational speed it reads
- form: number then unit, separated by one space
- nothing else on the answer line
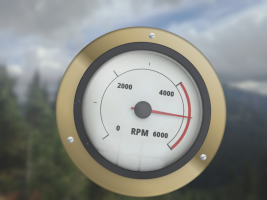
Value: 5000 rpm
